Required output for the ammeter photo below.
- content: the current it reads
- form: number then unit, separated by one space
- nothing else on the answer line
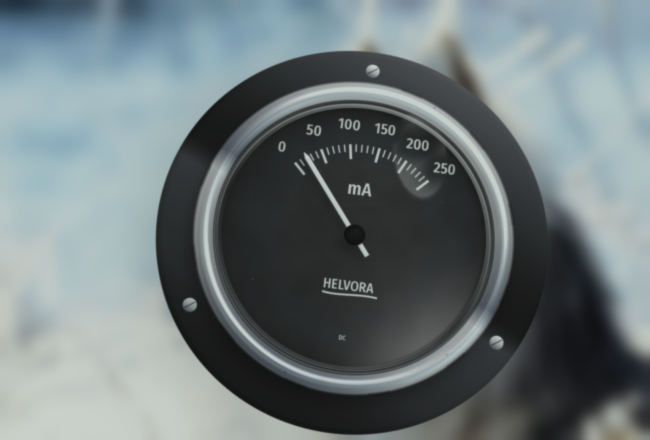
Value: 20 mA
